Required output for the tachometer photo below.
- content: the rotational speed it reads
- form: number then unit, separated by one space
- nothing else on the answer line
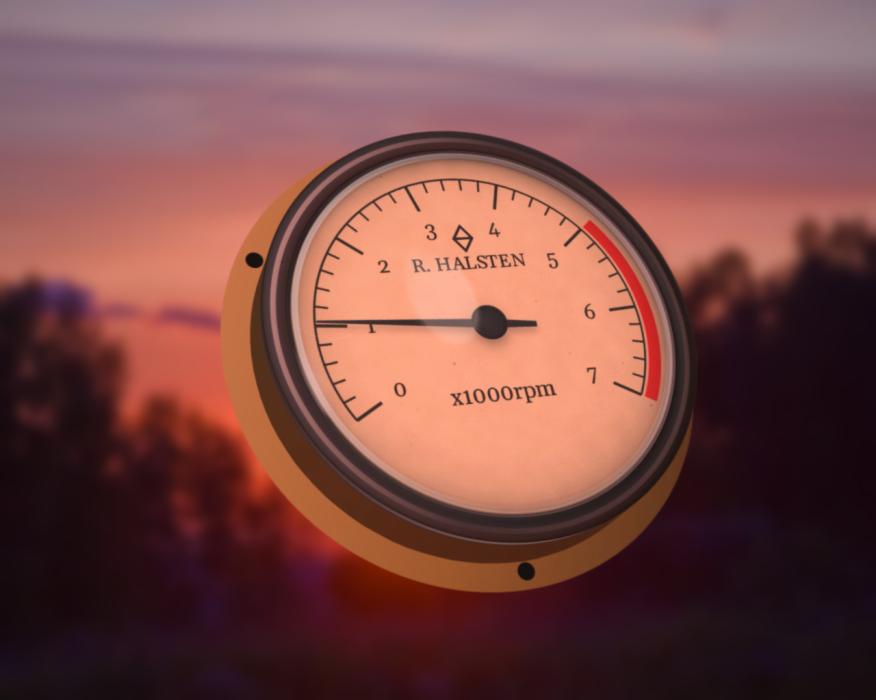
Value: 1000 rpm
